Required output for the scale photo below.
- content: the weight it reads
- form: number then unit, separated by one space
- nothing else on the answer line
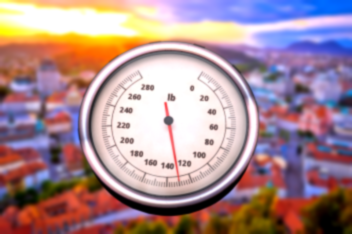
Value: 130 lb
